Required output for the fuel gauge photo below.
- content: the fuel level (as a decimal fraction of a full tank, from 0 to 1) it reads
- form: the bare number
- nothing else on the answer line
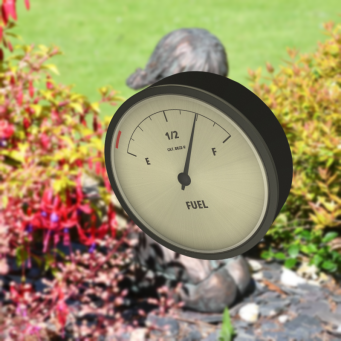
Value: 0.75
